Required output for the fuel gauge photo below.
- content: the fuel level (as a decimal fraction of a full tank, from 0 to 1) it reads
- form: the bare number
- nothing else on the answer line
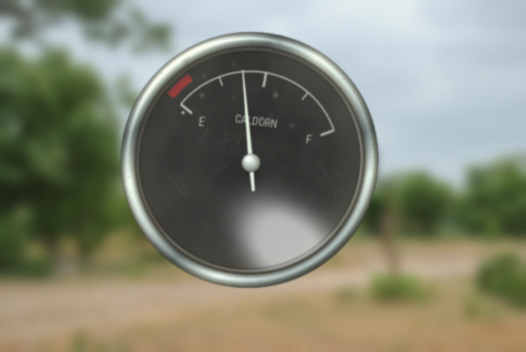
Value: 0.375
